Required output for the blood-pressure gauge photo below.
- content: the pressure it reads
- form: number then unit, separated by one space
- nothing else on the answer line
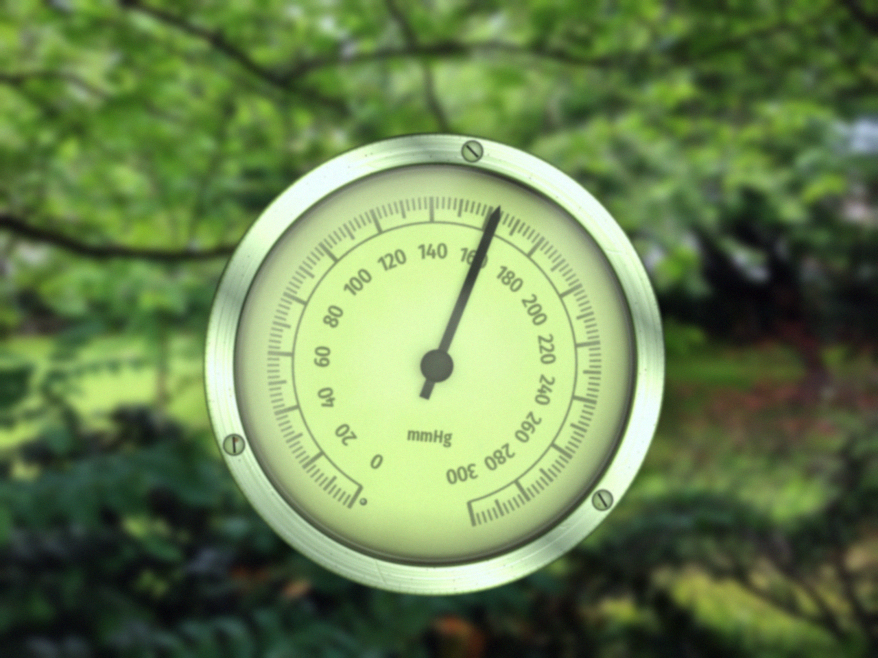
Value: 162 mmHg
